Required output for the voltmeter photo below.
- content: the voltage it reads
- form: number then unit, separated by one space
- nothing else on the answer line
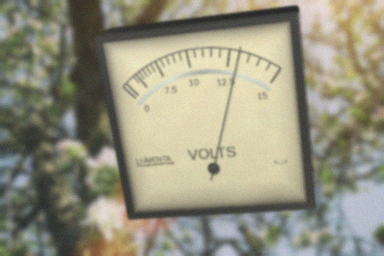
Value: 13 V
